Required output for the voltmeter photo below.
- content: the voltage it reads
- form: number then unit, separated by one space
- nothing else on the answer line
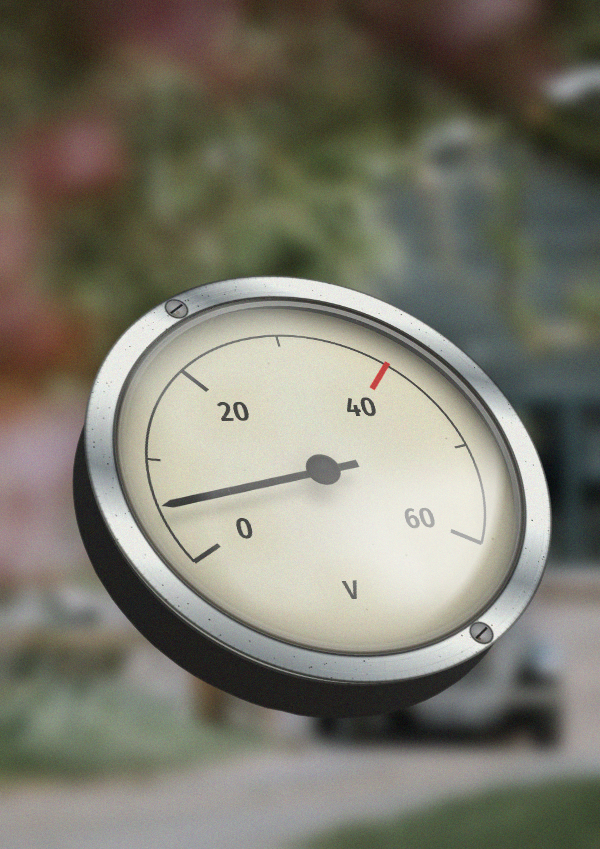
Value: 5 V
